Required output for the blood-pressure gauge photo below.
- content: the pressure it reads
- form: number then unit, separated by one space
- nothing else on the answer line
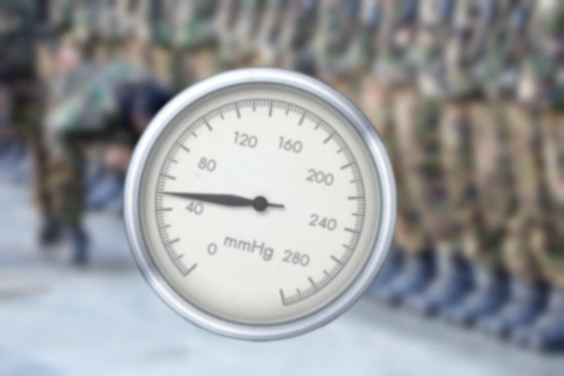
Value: 50 mmHg
